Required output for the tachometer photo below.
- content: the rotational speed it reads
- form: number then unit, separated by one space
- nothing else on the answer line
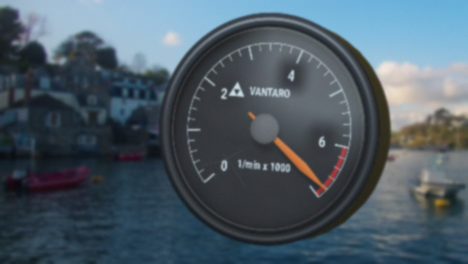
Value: 6800 rpm
